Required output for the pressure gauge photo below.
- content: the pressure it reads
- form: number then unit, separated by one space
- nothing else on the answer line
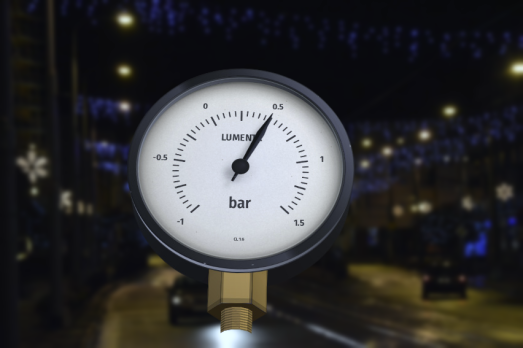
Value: 0.5 bar
